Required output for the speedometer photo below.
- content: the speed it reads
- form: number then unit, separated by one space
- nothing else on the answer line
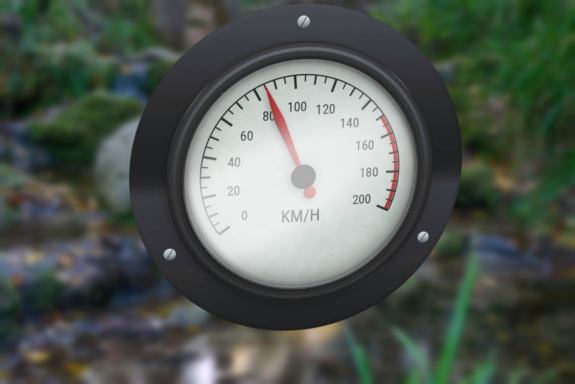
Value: 85 km/h
